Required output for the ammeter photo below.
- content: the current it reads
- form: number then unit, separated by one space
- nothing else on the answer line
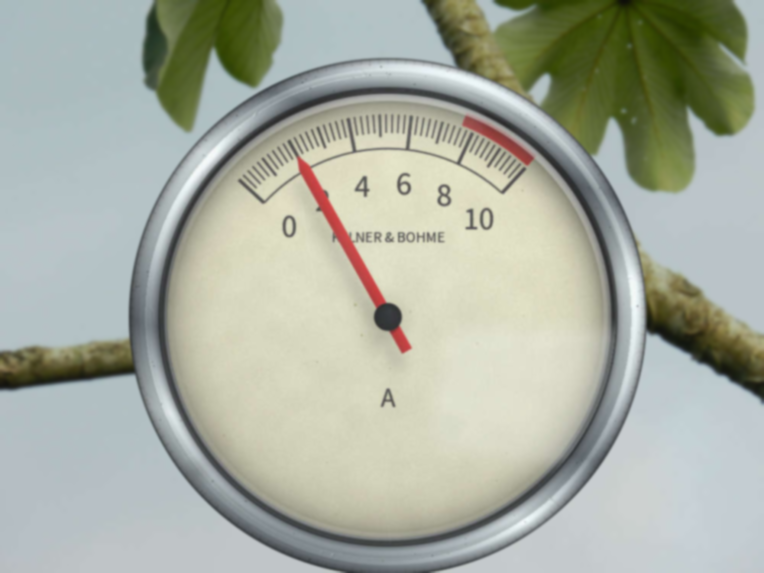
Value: 2 A
